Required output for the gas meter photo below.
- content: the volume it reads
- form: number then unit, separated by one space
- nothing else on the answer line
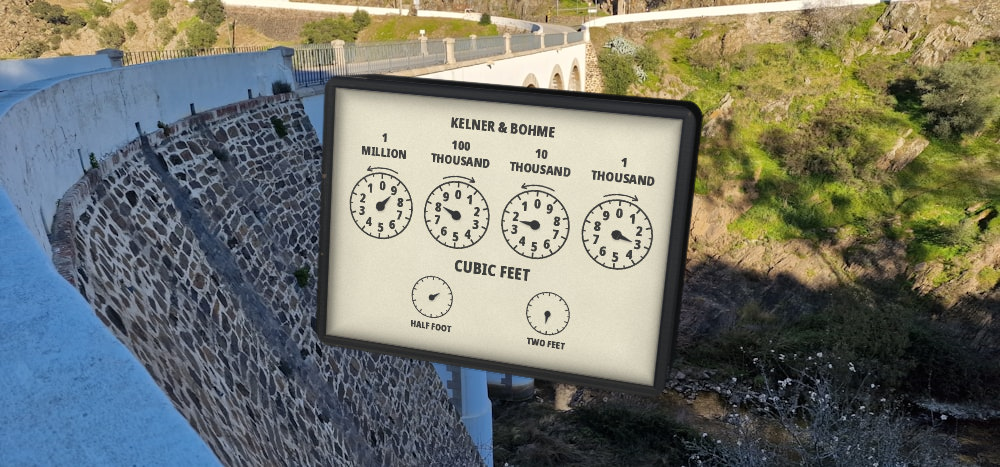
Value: 882300 ft³
